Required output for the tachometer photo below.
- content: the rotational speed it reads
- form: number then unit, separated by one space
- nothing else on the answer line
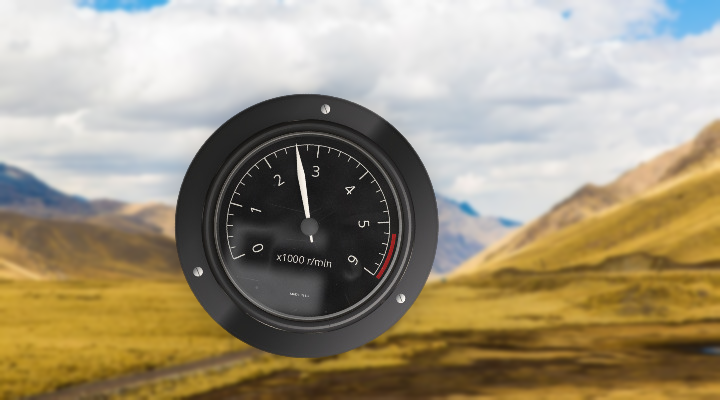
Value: 2600 rpm
